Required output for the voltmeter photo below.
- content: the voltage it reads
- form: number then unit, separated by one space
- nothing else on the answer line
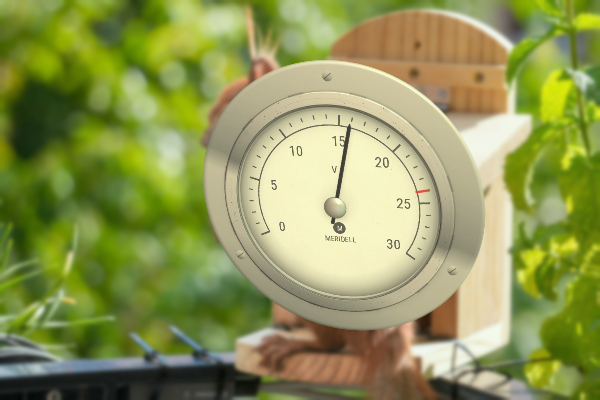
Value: 16 V
